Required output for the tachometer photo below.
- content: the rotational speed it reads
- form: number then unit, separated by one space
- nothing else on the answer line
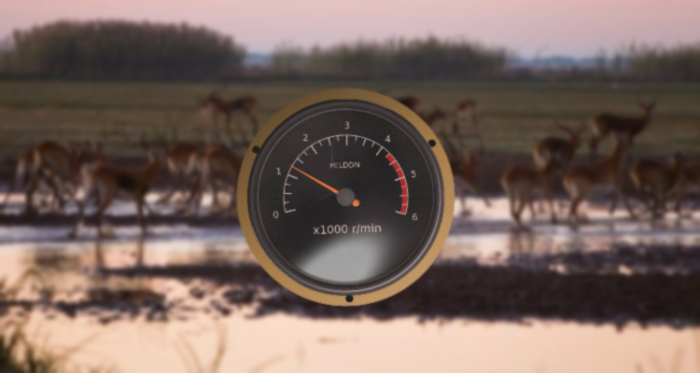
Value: 1250 rpm
